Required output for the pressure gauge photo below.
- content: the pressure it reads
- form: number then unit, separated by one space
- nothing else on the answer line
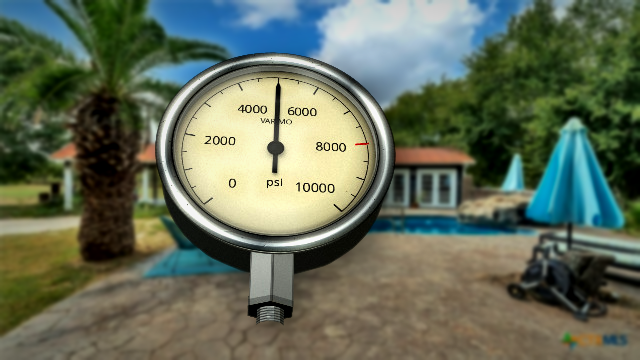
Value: 5000 psi
